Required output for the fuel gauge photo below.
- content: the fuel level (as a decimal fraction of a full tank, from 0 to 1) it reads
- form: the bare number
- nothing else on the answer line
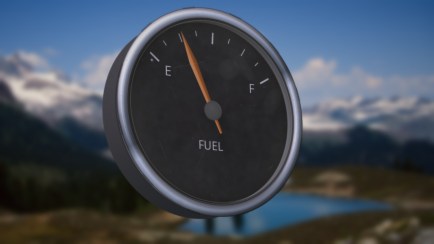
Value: 0.25
